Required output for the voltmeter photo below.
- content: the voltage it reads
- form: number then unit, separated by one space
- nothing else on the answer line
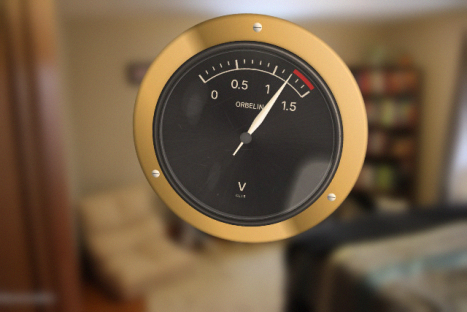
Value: 1.2 V
